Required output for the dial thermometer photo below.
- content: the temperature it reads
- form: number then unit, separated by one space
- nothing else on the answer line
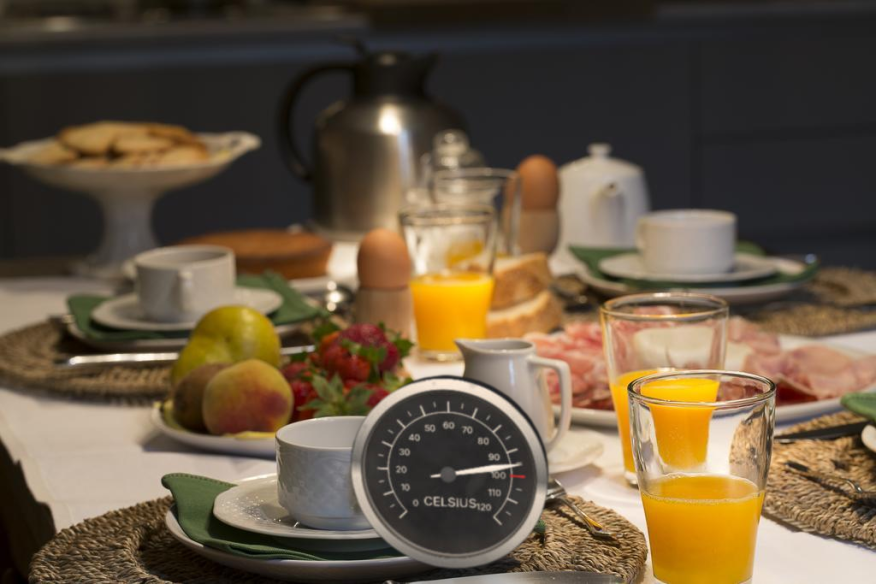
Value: 95 °C
